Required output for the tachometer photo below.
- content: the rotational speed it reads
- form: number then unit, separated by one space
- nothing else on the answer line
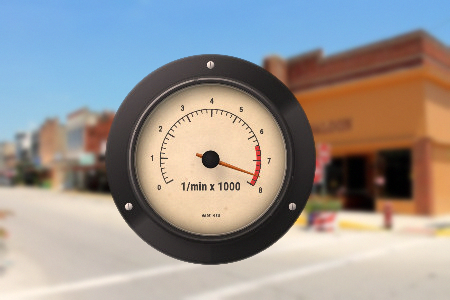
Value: 7600 rpm
